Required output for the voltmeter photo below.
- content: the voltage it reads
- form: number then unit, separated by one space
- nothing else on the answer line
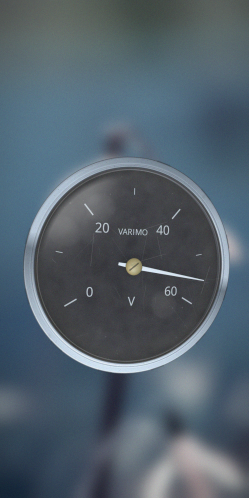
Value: 55 V
